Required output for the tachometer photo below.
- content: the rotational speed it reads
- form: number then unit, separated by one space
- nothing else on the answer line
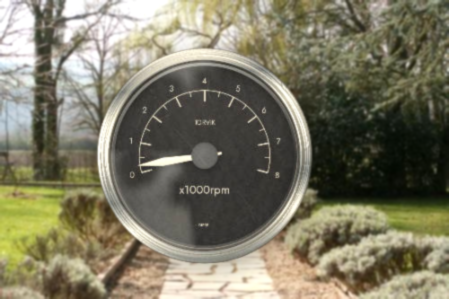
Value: 250 rpm
